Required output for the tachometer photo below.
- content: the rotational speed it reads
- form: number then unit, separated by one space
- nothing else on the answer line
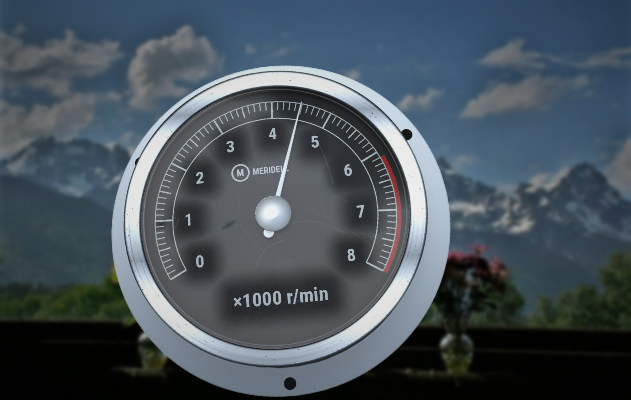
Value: 4500 rpm
